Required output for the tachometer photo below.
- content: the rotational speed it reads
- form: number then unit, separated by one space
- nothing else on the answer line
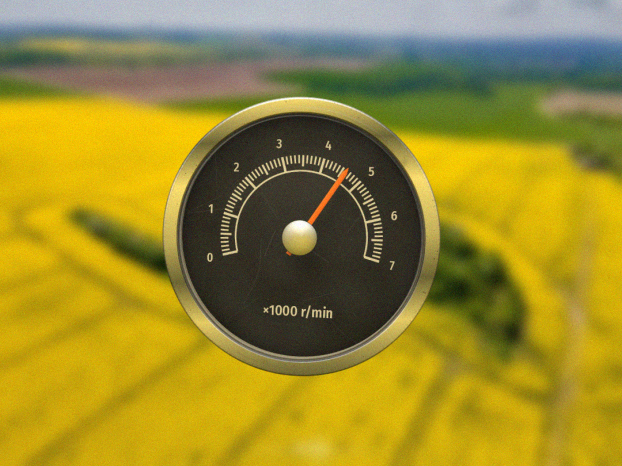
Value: 4600 rpm
